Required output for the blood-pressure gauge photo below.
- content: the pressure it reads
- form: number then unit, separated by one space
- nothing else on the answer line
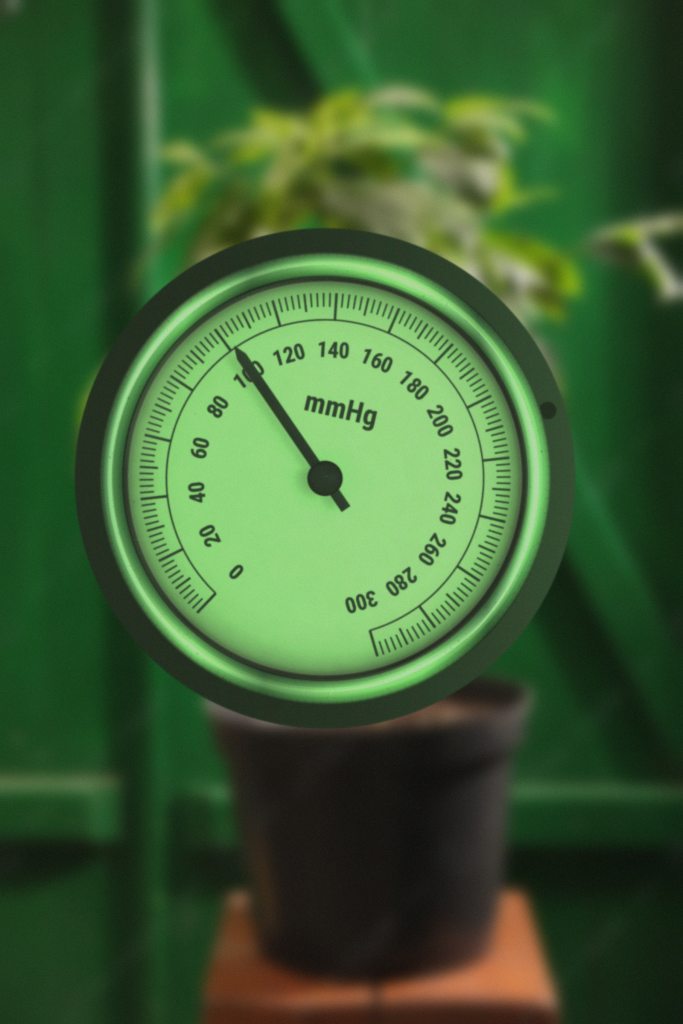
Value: 102 mmHg
